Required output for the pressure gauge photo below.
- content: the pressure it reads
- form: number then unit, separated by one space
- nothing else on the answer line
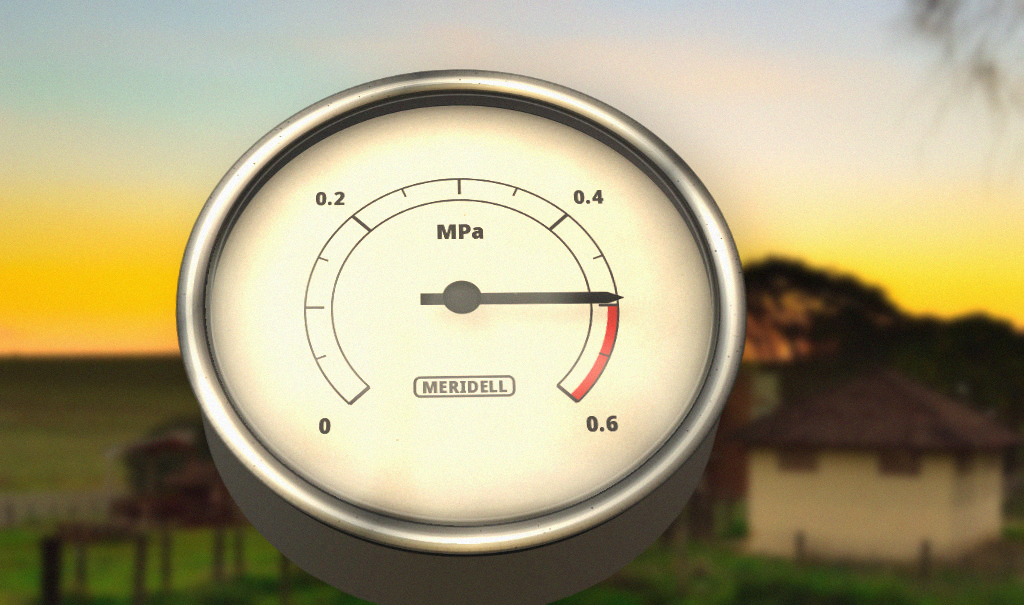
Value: 0.5 MPa
